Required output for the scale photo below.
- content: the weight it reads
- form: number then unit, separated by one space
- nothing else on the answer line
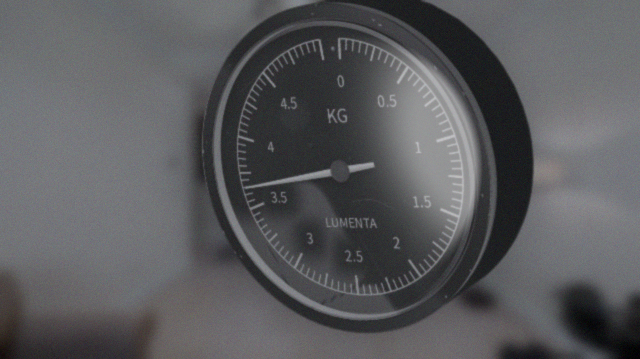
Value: 3.65 kg
